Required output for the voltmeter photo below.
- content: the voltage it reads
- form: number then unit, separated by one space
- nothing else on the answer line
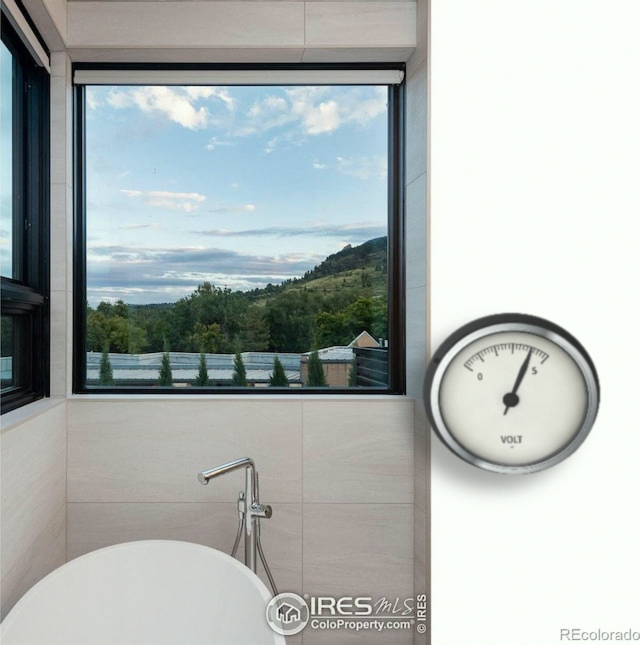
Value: 4 V
